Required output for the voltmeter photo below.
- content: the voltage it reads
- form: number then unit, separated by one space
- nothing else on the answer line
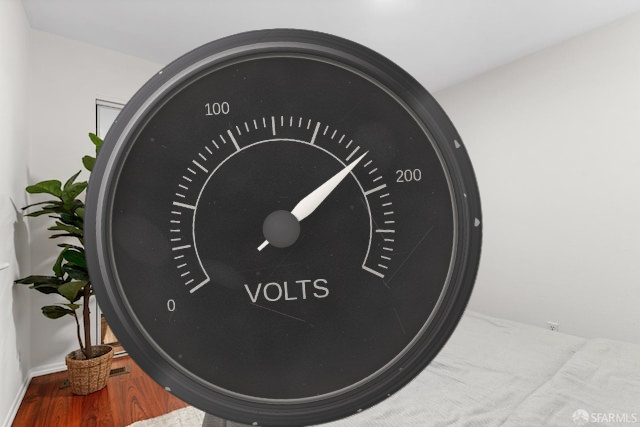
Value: 180 V
